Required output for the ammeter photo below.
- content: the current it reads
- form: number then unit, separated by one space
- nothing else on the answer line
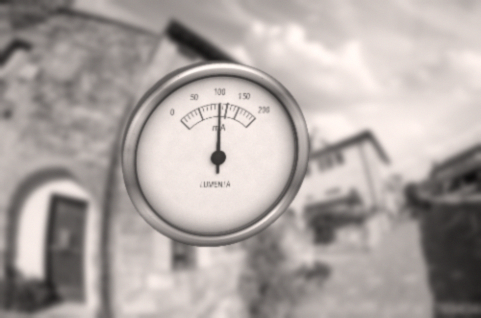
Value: 100 mA
